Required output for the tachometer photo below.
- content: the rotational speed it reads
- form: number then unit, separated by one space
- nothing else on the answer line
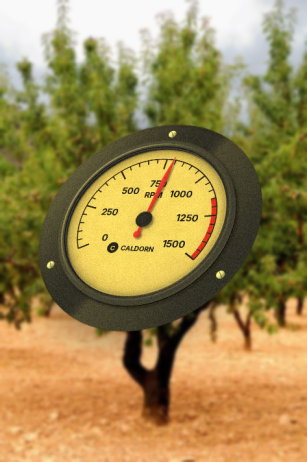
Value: 800 rpm
